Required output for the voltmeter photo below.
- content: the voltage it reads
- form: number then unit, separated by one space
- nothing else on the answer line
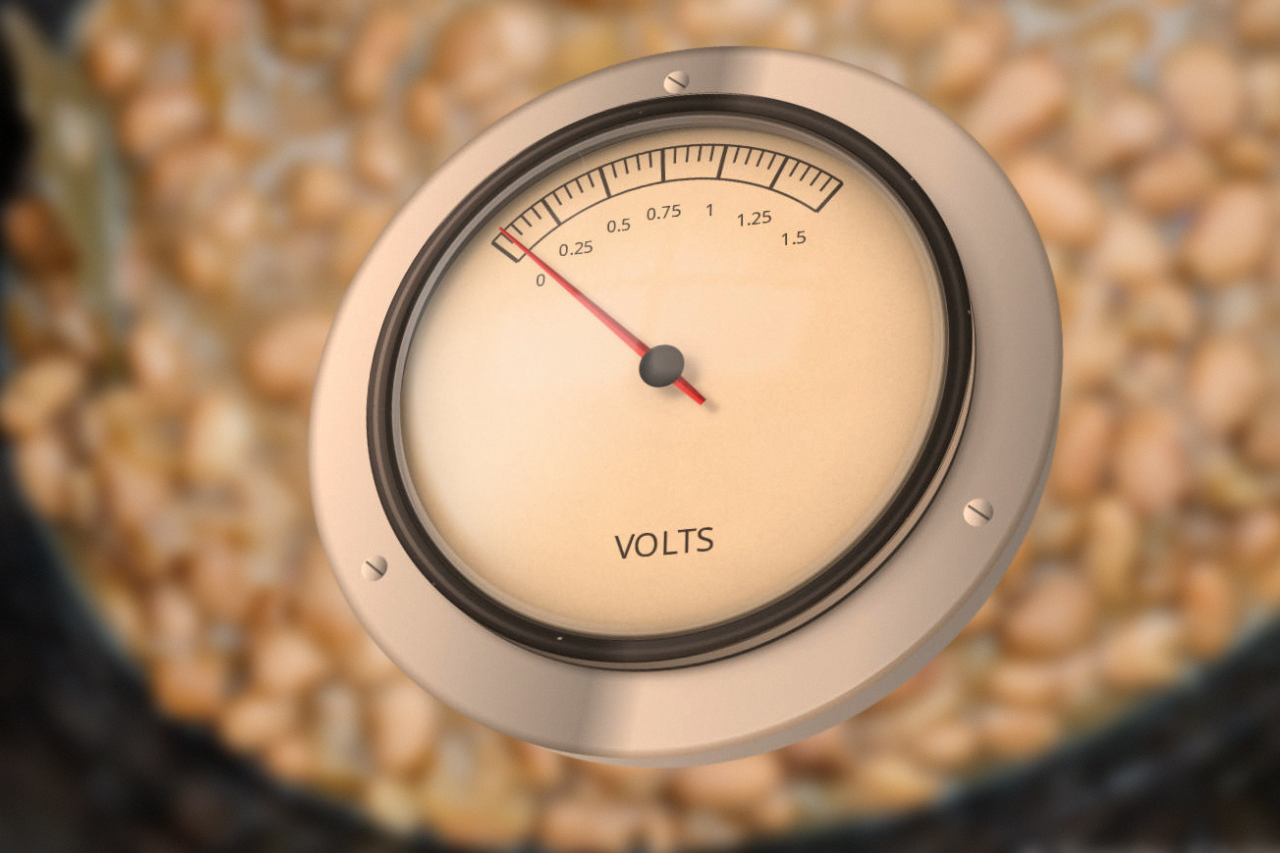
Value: 0.05 V
